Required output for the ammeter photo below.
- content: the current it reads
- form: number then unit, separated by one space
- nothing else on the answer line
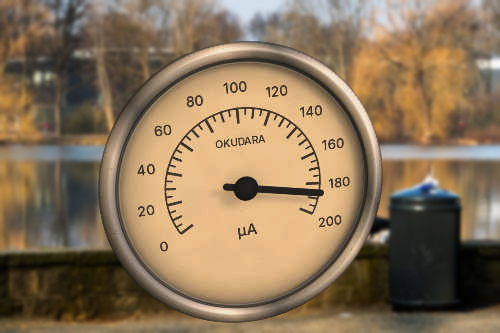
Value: 185 µA
